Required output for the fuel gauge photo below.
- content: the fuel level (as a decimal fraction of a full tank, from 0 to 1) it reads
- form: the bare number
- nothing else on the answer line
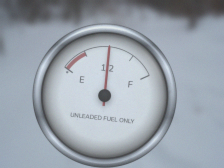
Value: 0.5
